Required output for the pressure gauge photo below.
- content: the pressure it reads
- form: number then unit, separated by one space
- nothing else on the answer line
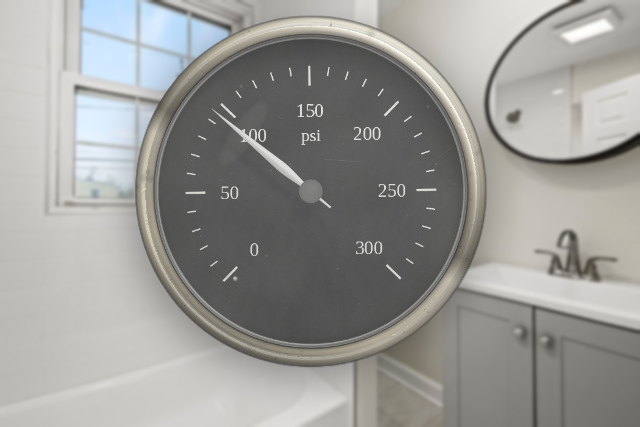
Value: 95 psi
